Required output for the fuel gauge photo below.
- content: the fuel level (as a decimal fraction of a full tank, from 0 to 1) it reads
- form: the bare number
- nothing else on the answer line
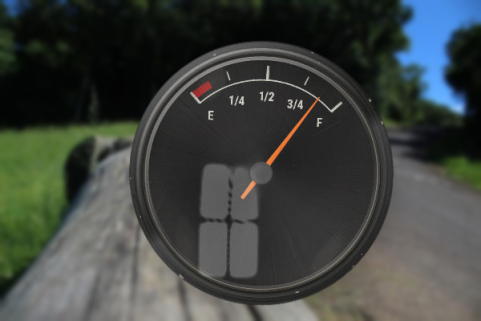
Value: 0.875
